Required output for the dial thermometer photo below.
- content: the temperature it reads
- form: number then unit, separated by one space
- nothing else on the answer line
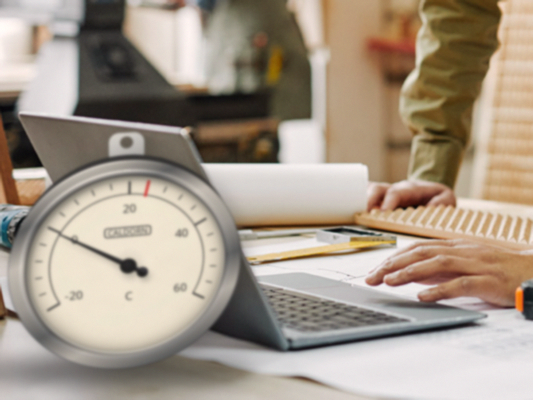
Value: 0 °C
